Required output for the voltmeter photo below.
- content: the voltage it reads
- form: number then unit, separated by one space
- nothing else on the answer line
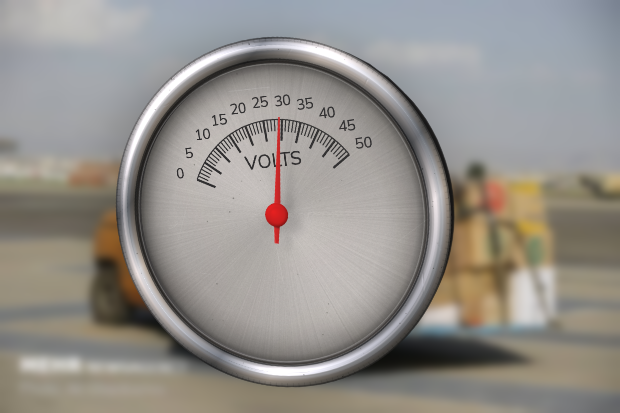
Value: 30 V
